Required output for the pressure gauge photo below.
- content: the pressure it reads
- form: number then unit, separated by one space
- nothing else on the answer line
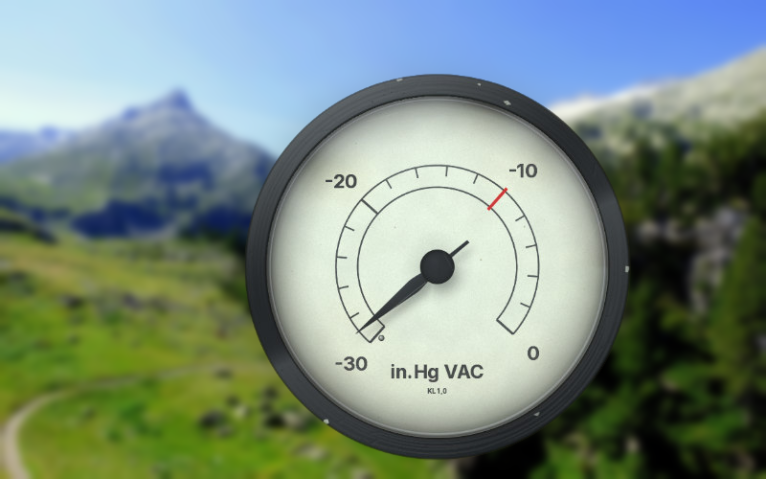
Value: -29 inHg
